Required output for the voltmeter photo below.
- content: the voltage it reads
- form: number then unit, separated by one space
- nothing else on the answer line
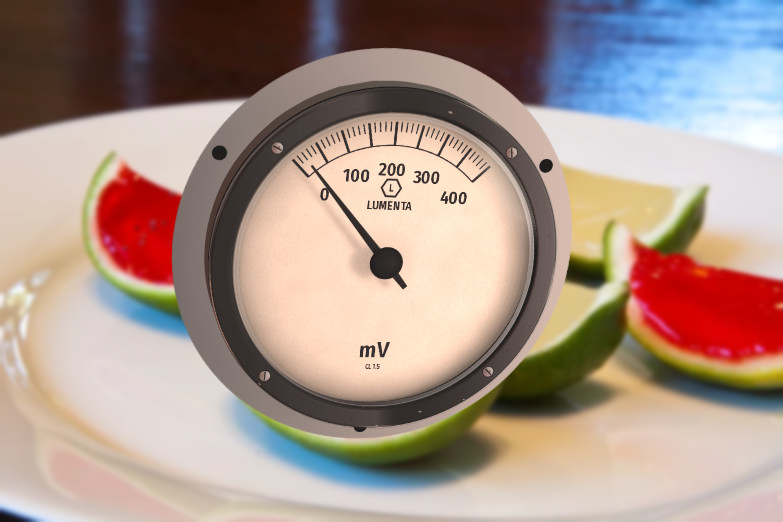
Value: 20 mV
